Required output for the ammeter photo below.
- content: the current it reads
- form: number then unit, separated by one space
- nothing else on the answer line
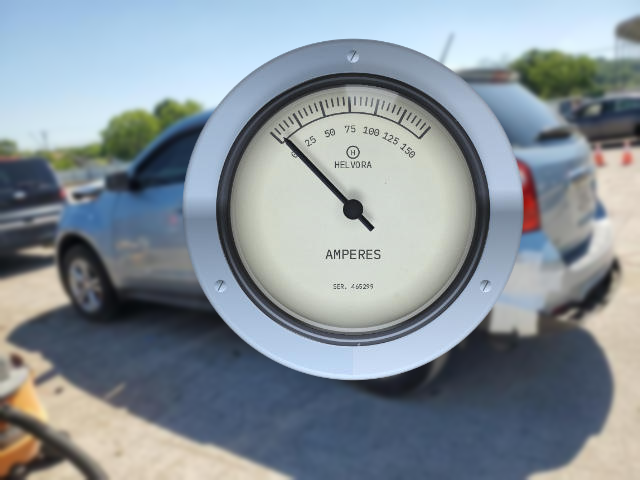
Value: 5 A
